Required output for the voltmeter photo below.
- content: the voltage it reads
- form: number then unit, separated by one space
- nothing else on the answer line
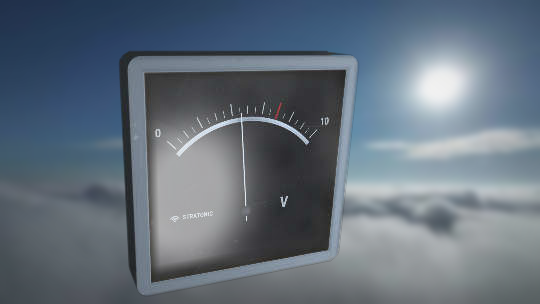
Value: 4.5 V
